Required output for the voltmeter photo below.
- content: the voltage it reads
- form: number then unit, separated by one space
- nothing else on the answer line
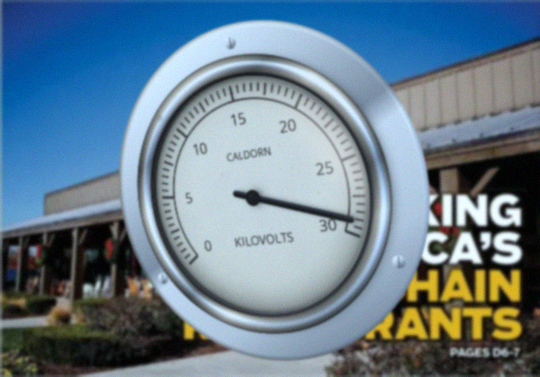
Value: 29 kV
